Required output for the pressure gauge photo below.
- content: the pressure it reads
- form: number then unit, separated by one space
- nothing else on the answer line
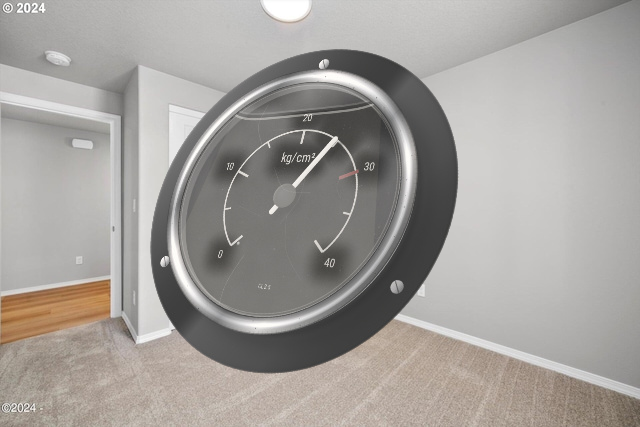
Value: 25 kg/cm²
